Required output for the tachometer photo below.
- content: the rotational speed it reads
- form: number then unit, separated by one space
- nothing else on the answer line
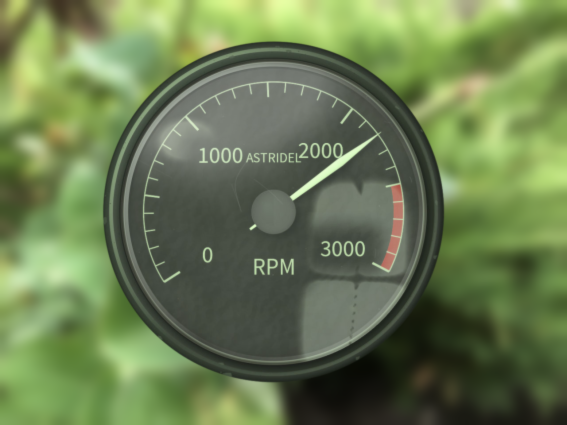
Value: 2200 rpm
